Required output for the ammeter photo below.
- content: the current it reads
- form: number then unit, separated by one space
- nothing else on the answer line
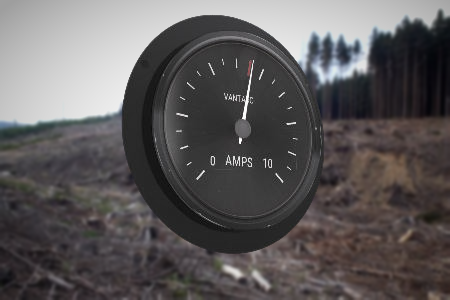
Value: 5.5 A
